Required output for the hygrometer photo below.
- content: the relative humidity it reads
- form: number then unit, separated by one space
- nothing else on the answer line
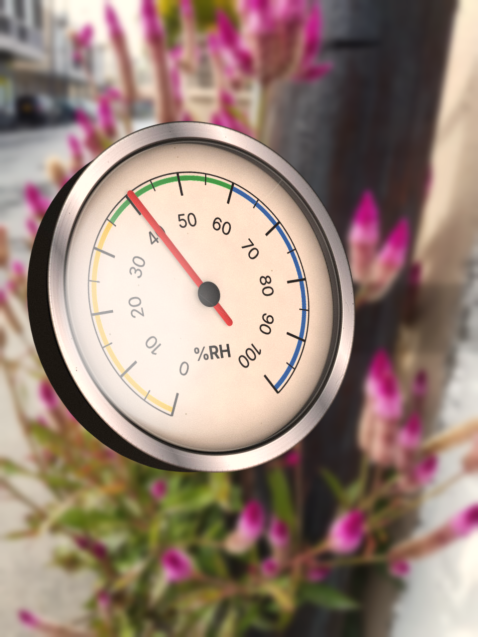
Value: 40 %
